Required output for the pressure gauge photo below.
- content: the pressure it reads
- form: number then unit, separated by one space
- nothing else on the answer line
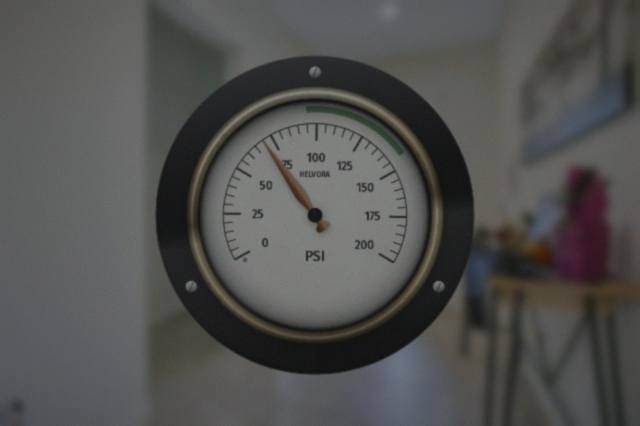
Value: 70 psi
